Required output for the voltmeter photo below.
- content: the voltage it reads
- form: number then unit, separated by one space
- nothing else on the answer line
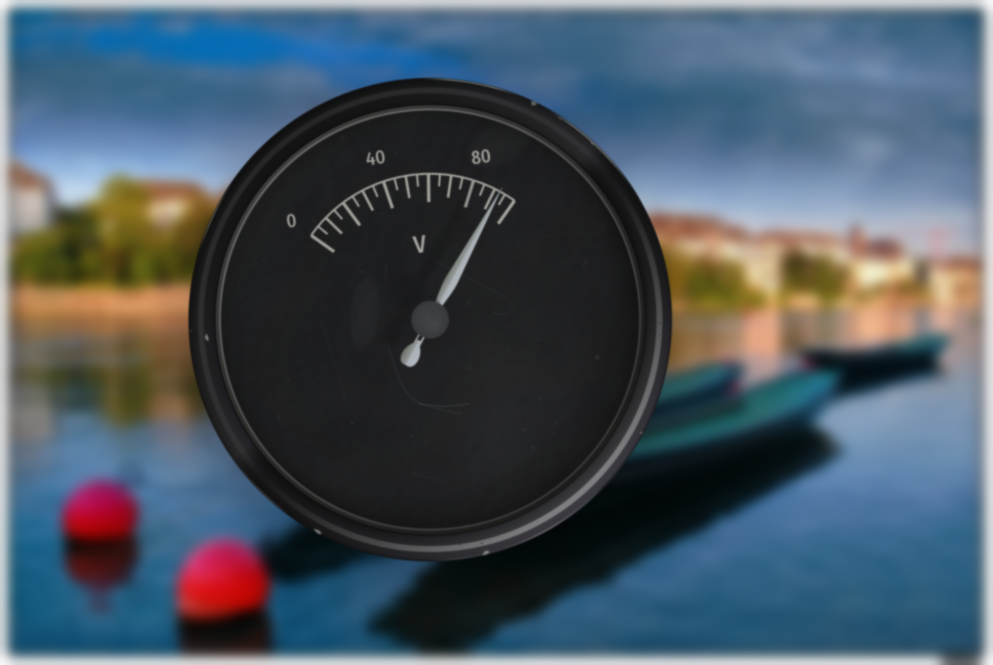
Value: 92.5 V
